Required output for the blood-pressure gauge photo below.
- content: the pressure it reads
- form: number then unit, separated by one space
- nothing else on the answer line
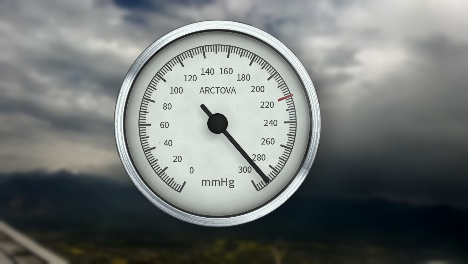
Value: 290 mmHg
